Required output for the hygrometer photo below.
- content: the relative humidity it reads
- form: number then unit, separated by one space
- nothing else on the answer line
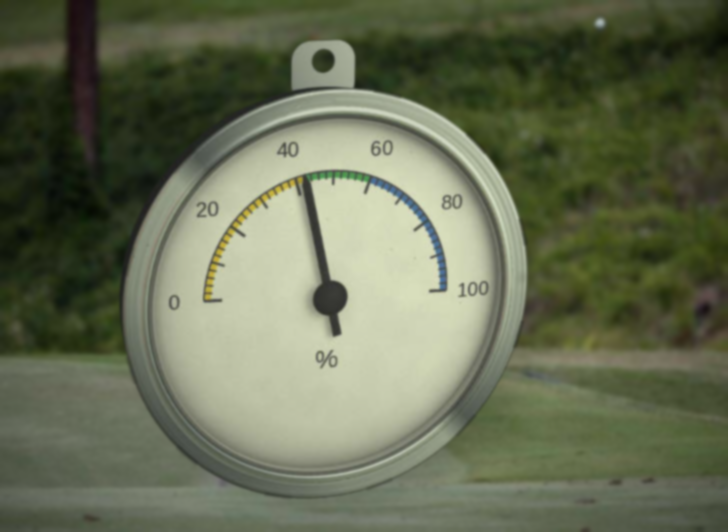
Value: 42 %
